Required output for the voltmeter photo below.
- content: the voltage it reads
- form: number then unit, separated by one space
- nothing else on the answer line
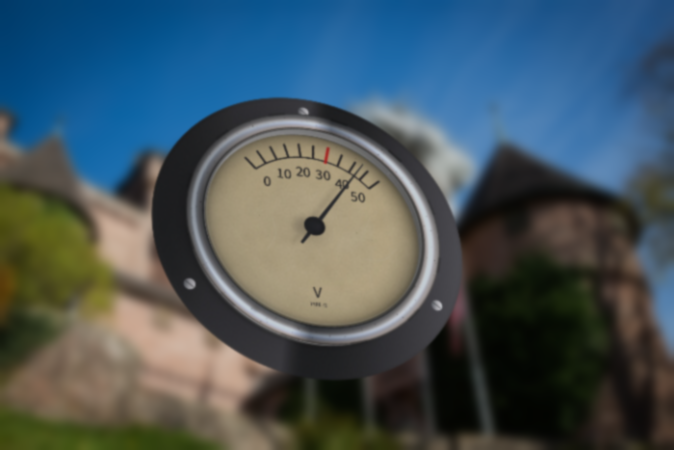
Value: 42.5 V
